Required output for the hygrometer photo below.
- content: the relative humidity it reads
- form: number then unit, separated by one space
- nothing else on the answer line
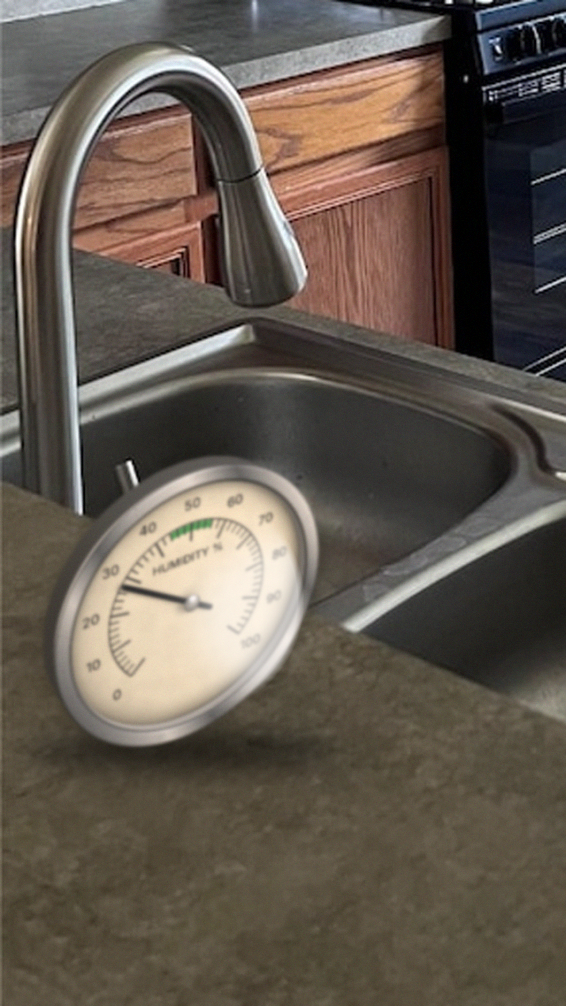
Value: 28 %
